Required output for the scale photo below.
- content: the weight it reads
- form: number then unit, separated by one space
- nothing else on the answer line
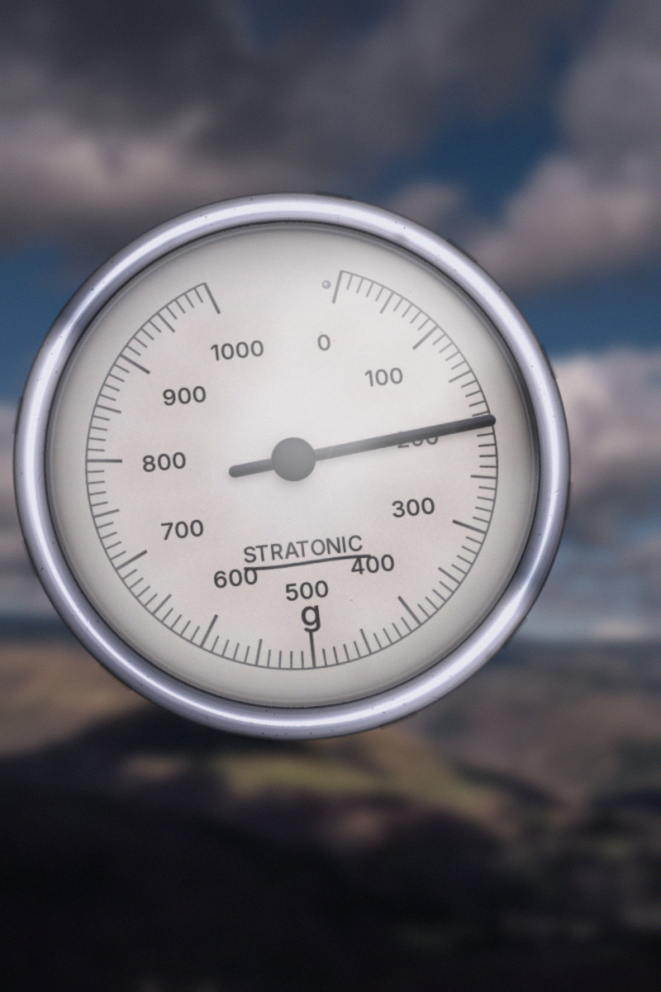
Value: 200 g
